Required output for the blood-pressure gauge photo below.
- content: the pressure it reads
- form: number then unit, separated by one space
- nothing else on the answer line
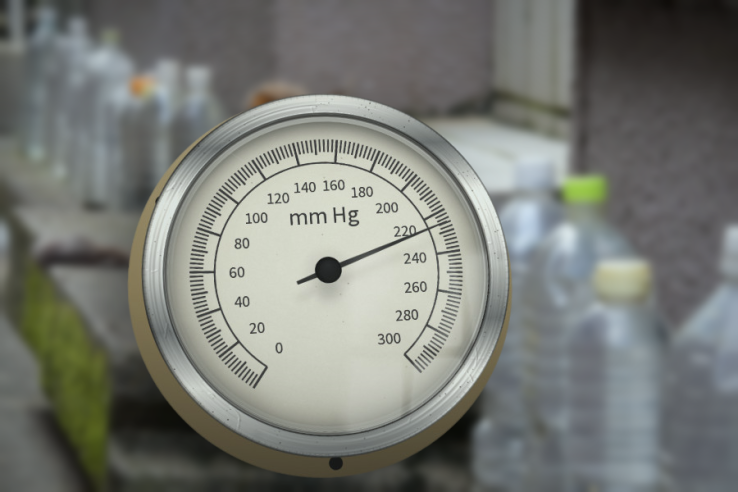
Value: 226 mmHg
